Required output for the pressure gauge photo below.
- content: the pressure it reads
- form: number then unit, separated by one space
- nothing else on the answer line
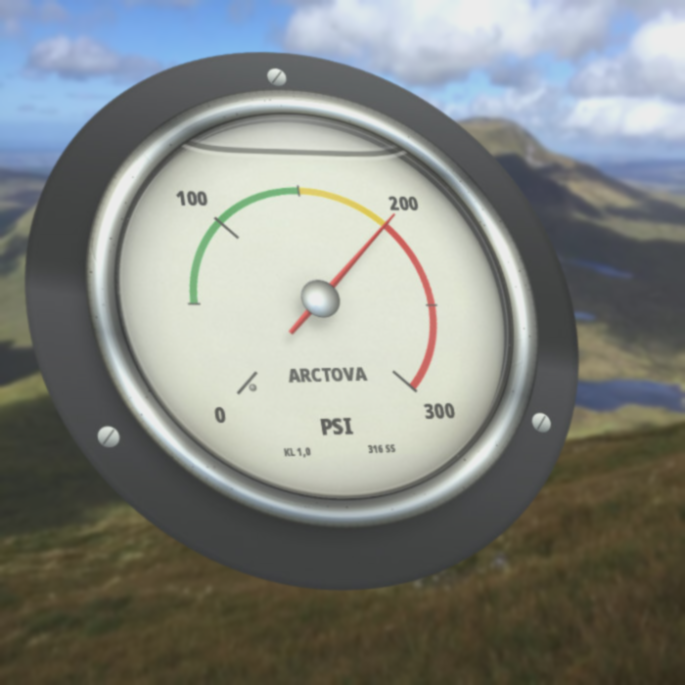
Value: 200 psi
